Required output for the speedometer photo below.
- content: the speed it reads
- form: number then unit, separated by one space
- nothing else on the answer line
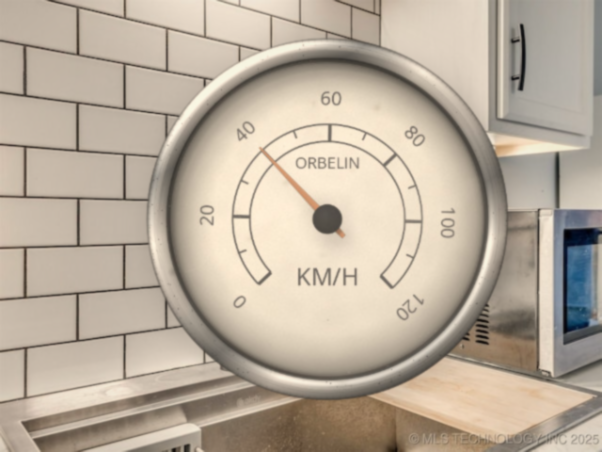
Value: 40 km/h
